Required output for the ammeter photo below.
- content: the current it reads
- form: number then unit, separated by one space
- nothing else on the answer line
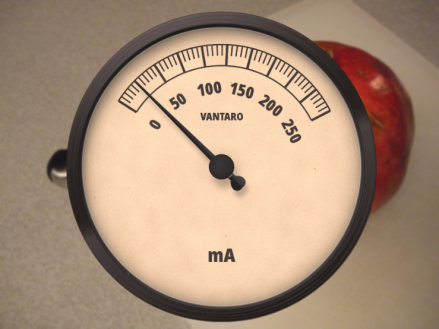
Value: 25 mA
